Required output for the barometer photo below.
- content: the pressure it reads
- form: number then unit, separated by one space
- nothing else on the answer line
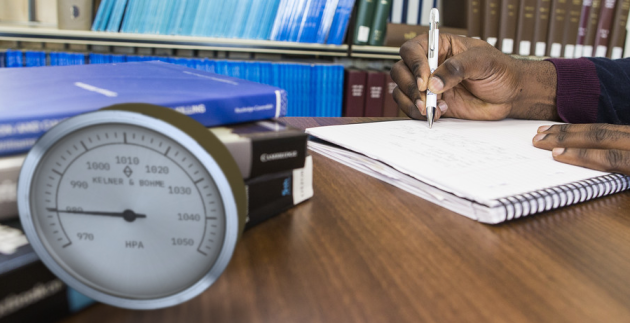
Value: 980 hPa
